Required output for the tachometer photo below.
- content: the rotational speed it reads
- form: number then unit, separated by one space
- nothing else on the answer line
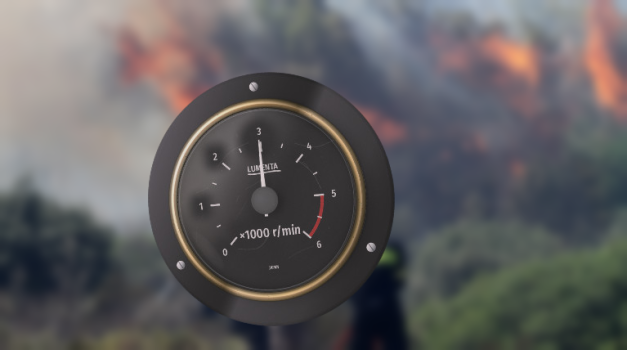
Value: 3000 rpm
